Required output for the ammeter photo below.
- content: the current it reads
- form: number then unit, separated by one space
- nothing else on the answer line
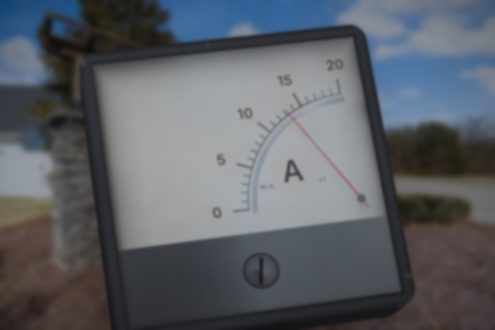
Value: 13 A
